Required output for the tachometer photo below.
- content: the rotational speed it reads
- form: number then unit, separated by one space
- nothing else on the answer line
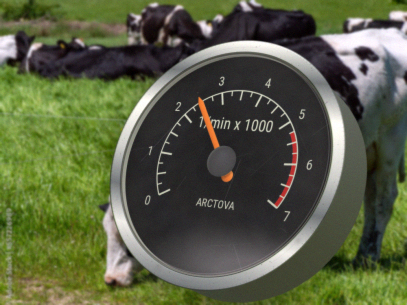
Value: 2500 rpm
